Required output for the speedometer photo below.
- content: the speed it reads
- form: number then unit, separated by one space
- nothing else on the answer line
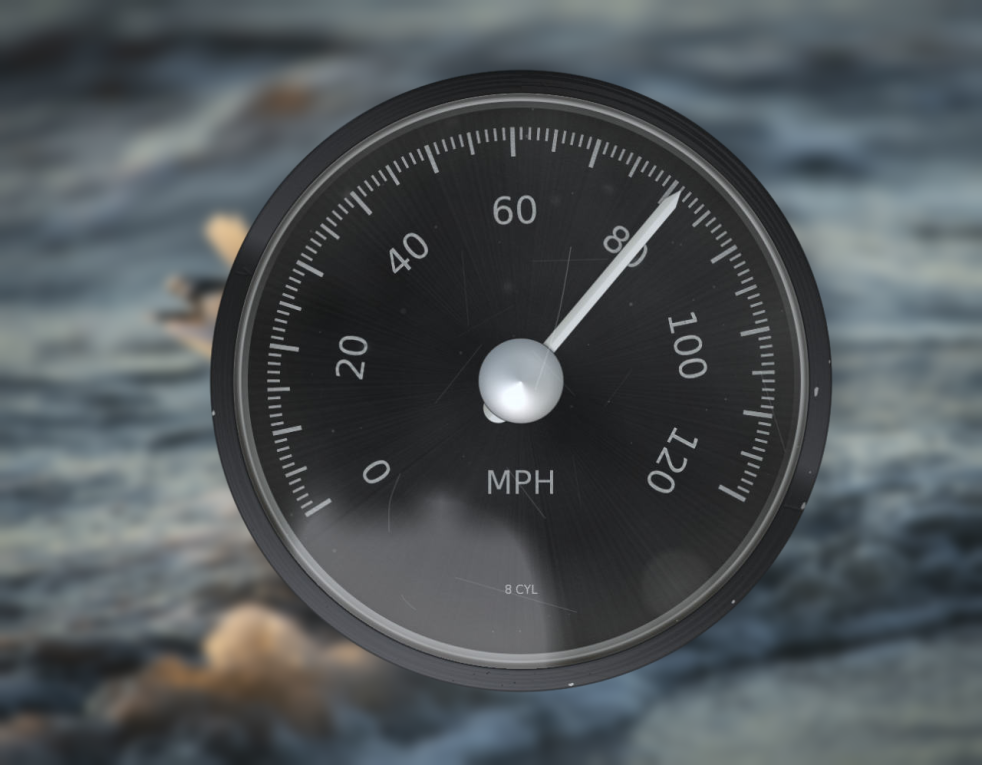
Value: 81 mph
